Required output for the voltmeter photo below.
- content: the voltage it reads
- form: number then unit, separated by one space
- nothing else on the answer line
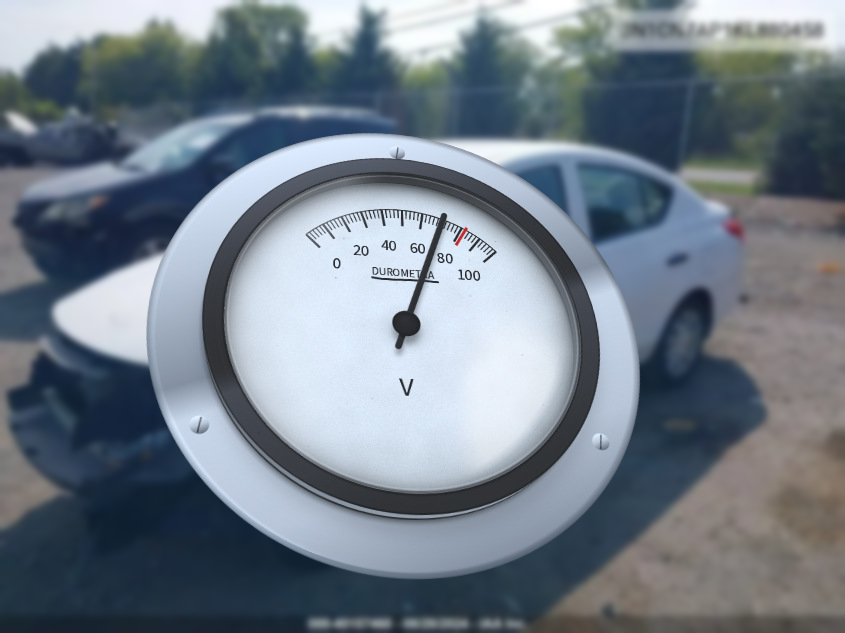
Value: 70 V
